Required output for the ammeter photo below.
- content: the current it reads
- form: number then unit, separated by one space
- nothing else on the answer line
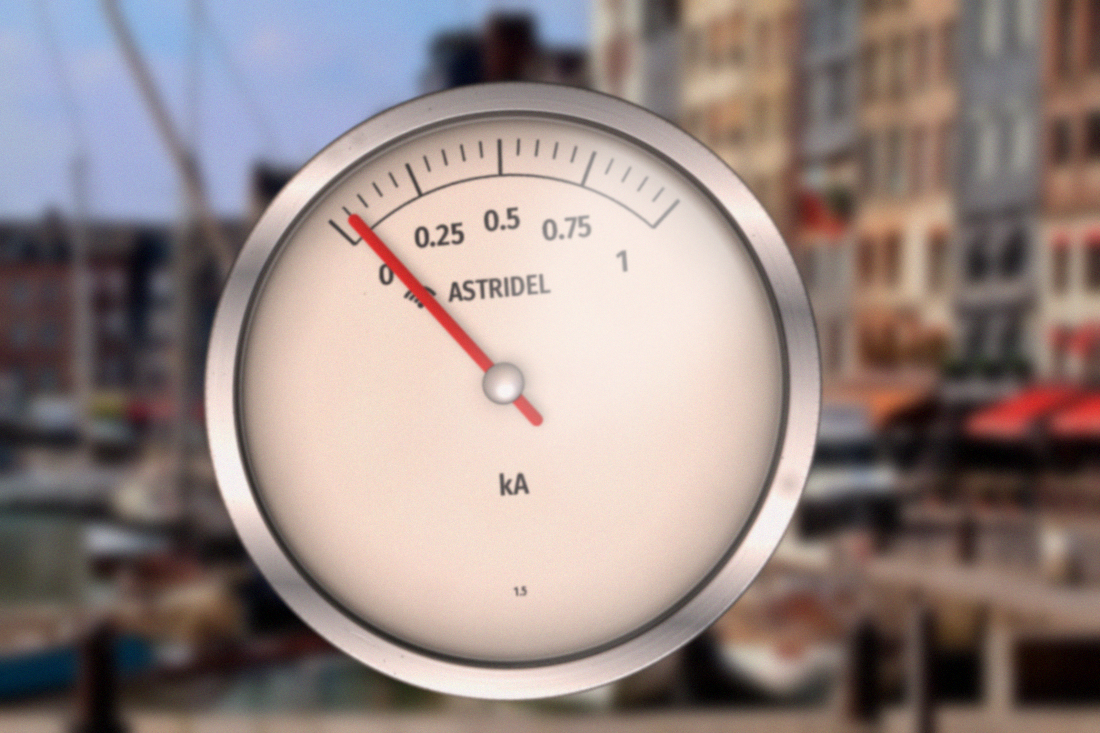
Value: 0.05 kA
